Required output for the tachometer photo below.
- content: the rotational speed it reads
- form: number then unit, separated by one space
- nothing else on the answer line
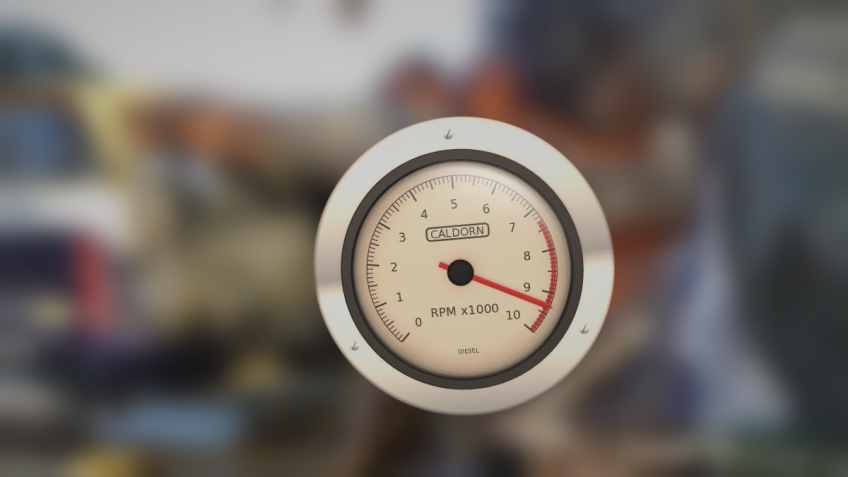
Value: 9300 rpm
